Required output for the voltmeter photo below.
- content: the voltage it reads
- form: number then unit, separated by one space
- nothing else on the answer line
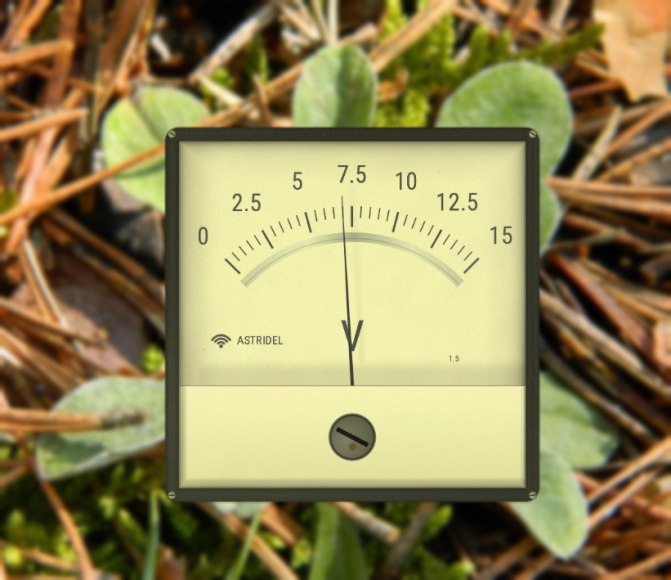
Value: 7 V
